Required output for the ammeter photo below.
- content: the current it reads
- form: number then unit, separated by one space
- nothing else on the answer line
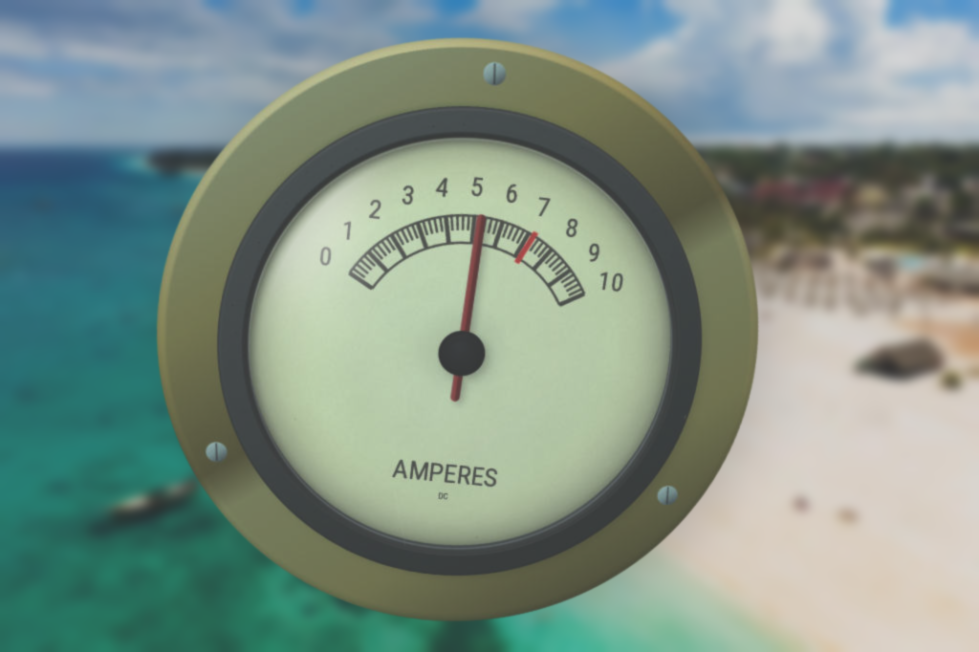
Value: 5.2 A
